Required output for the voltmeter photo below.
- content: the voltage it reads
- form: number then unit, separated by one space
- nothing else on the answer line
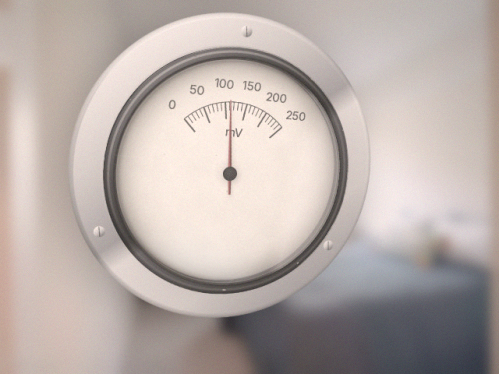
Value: 110 mV
